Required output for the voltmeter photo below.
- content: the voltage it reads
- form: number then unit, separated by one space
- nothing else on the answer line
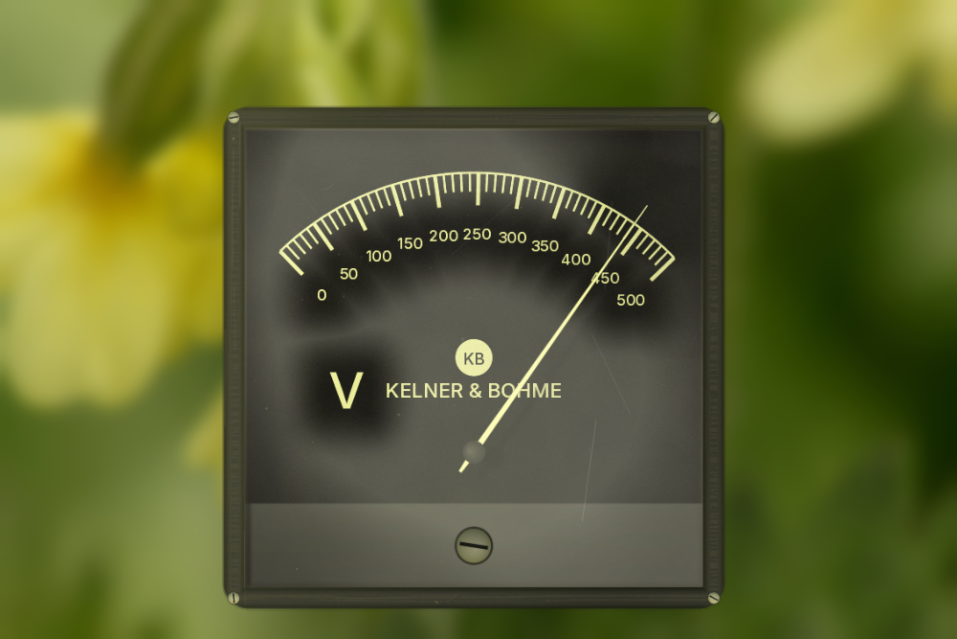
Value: 440 V
